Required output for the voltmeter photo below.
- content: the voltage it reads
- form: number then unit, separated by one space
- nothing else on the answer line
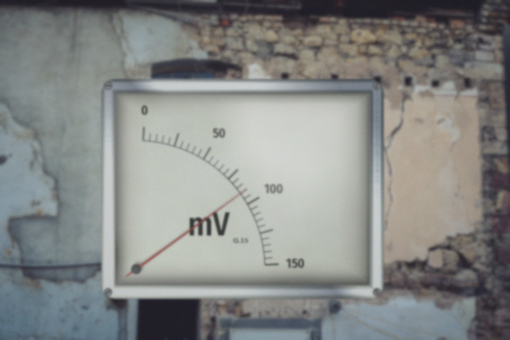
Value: 90 mV
